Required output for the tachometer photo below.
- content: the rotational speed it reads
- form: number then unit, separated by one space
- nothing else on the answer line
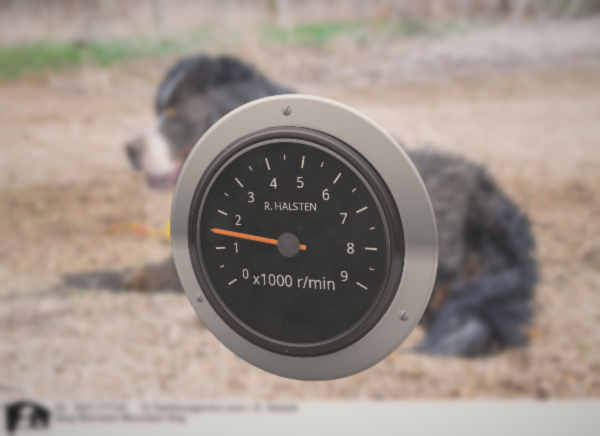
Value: 1500 rpm
